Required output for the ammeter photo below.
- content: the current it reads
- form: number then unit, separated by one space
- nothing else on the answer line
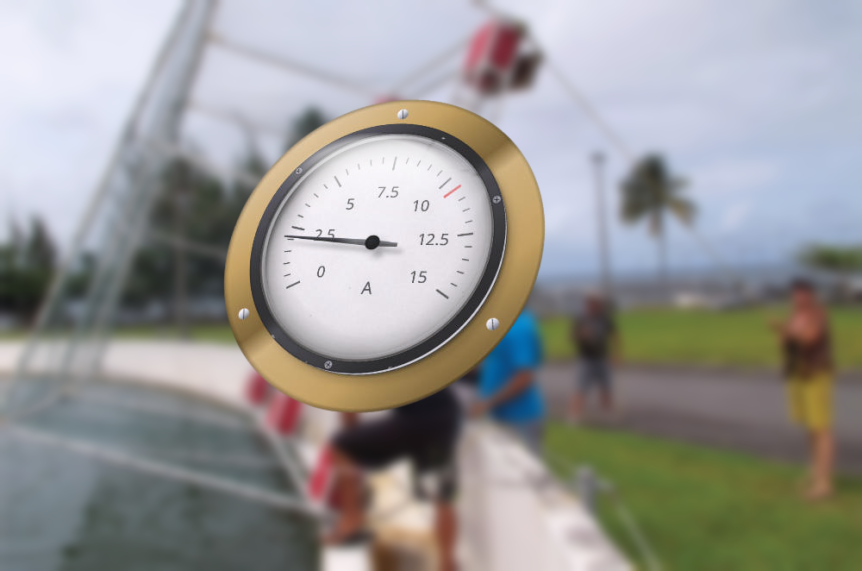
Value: 2 A
